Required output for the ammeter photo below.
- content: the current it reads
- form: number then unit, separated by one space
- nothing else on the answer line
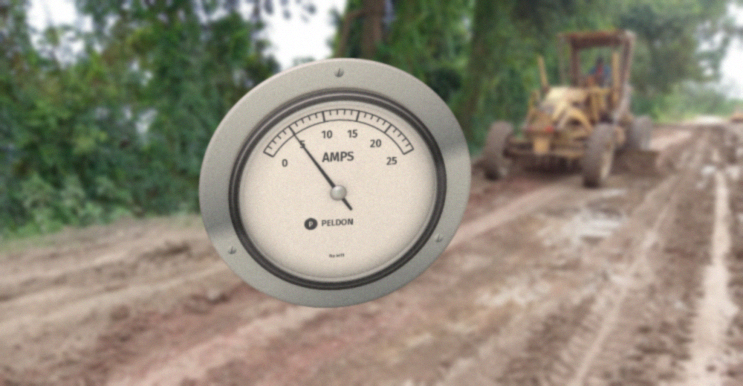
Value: 5 A
